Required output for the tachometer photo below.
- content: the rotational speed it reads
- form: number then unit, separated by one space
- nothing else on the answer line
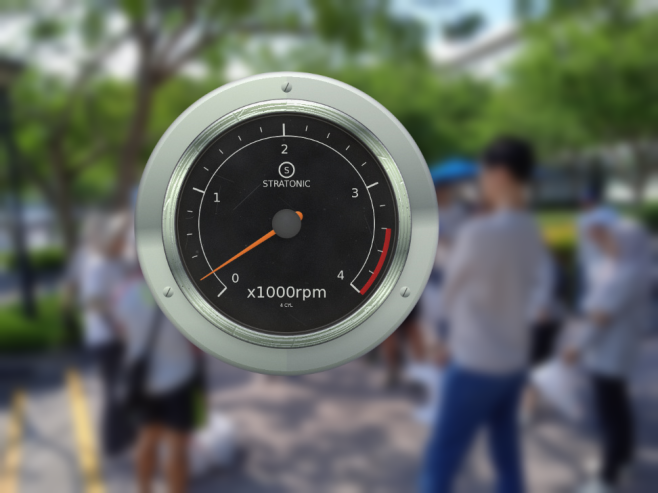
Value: 200 rpm
